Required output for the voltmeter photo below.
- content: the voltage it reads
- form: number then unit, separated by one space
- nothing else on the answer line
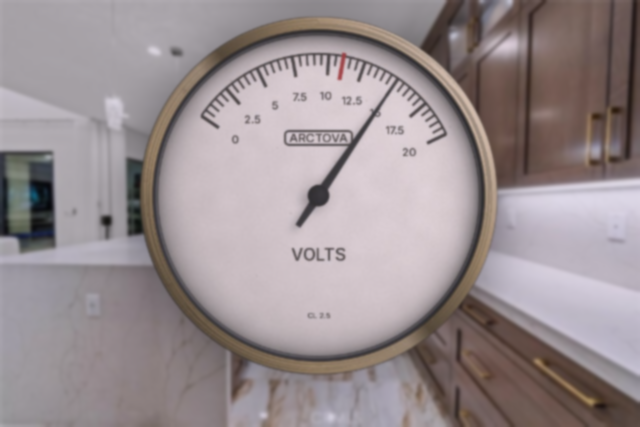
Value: 15 V
